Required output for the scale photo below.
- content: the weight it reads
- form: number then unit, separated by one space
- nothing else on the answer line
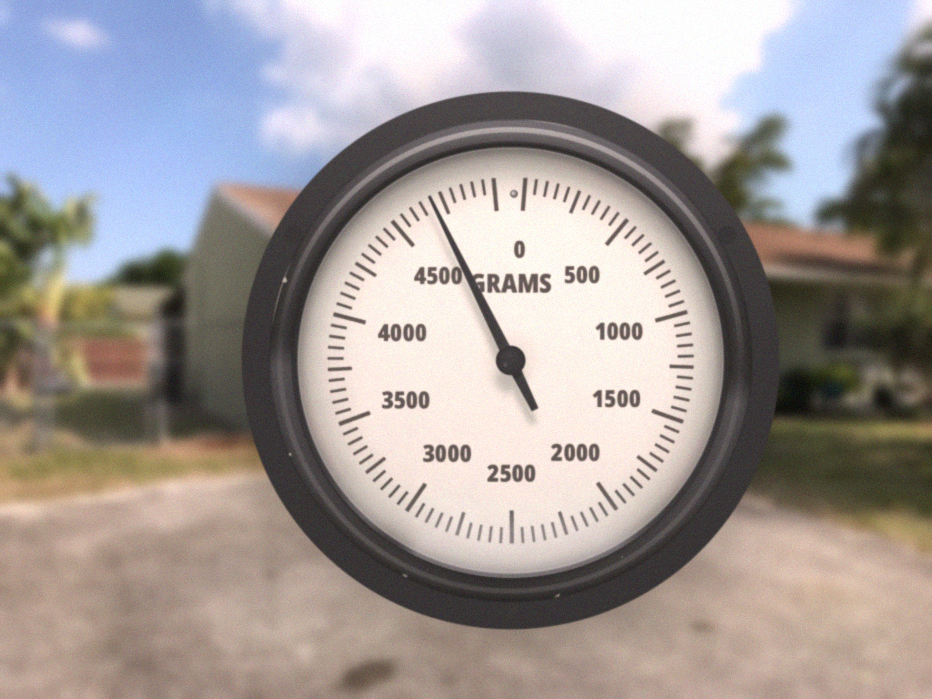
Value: 4700 g
